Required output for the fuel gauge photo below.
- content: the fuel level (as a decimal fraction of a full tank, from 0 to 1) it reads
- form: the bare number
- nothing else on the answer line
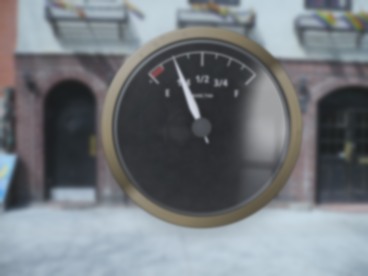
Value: 0.25
